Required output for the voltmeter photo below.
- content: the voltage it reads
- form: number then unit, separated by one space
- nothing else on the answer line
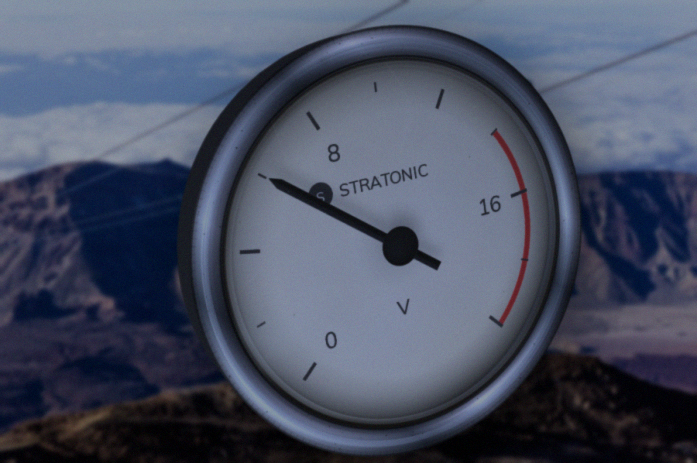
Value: 6 V
